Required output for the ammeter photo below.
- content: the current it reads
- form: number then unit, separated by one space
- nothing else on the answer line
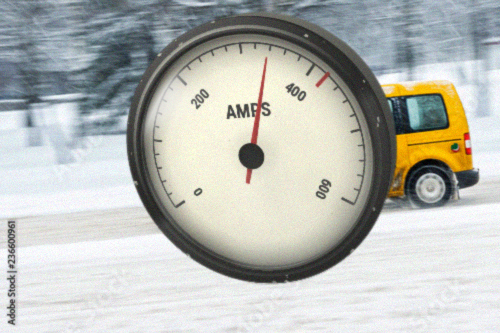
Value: 340 A
